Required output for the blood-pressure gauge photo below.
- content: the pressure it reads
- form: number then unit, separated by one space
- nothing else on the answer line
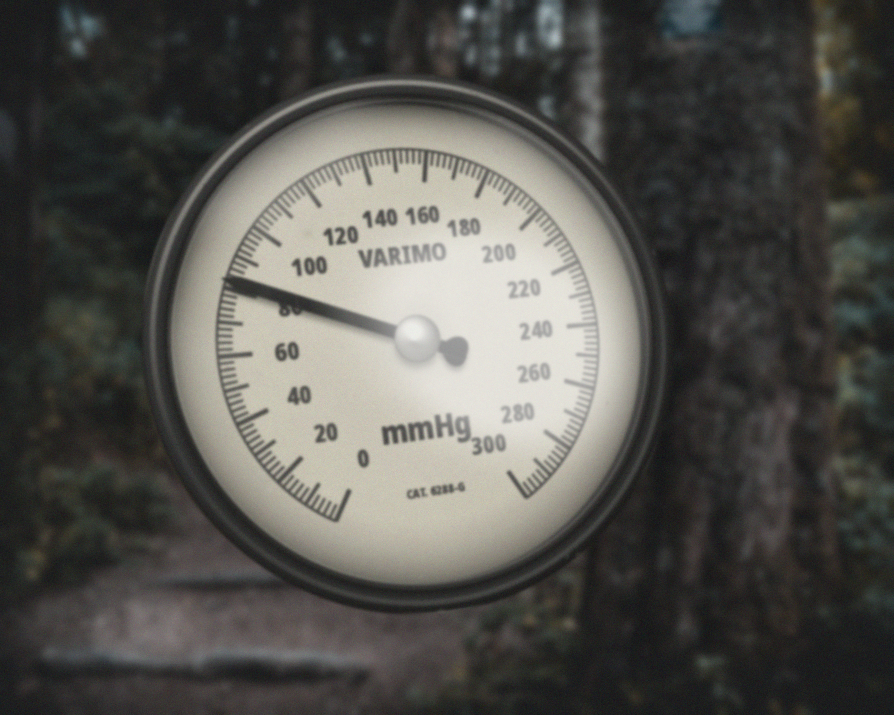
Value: 82 mmHg
